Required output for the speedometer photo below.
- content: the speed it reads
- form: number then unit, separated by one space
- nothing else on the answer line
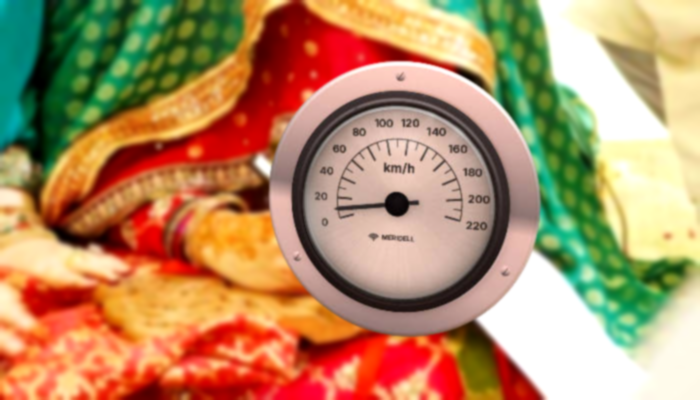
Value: 10 km/h
